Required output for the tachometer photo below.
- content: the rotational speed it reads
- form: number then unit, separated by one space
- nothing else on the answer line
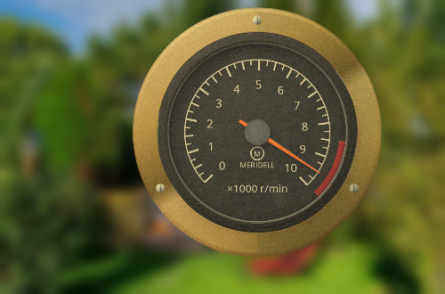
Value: 9500 rpm
